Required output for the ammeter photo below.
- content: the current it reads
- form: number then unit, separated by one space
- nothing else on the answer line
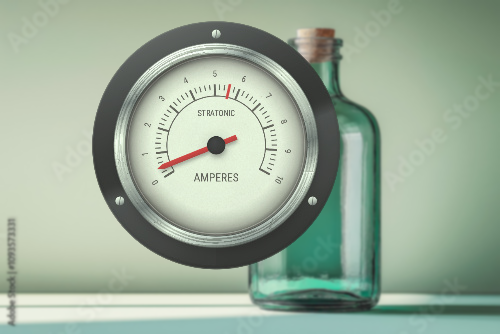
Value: 0.4 A
